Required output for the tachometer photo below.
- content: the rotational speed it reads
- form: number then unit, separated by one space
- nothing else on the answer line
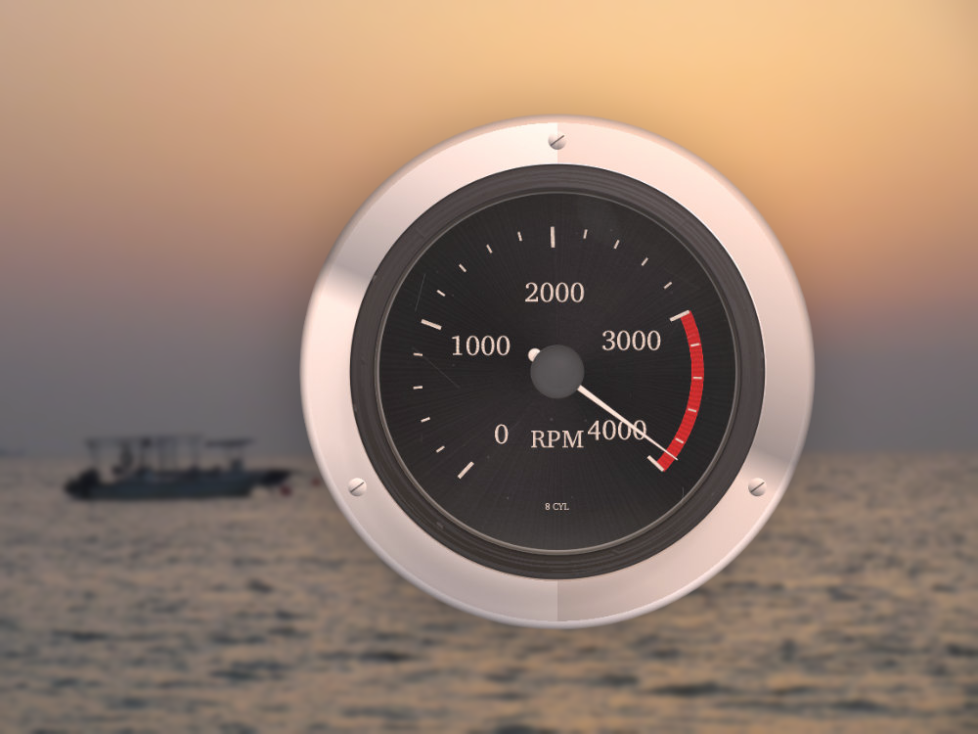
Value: 3900 rpm
